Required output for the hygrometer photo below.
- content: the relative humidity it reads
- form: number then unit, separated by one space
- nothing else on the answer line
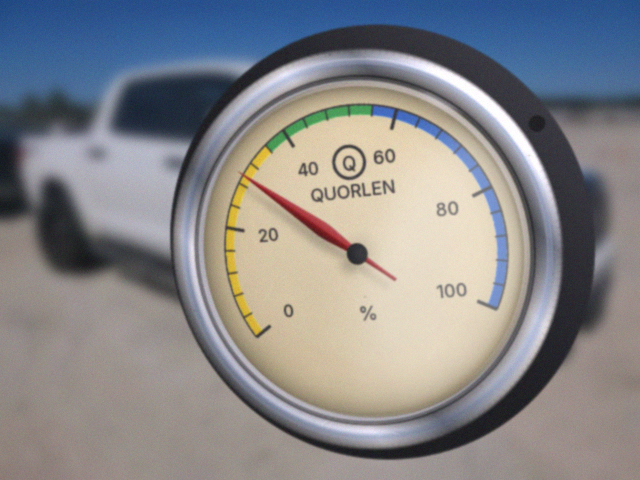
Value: 30 %
